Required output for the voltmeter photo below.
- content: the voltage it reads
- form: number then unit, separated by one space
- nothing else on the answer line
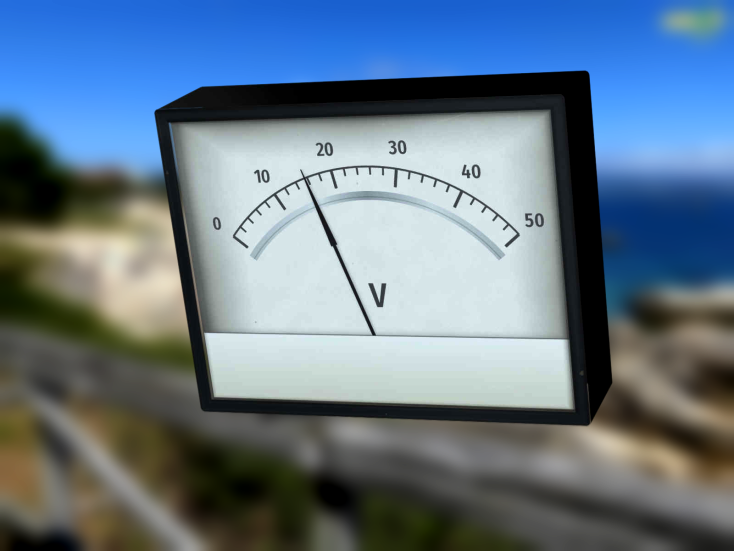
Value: 16 V
